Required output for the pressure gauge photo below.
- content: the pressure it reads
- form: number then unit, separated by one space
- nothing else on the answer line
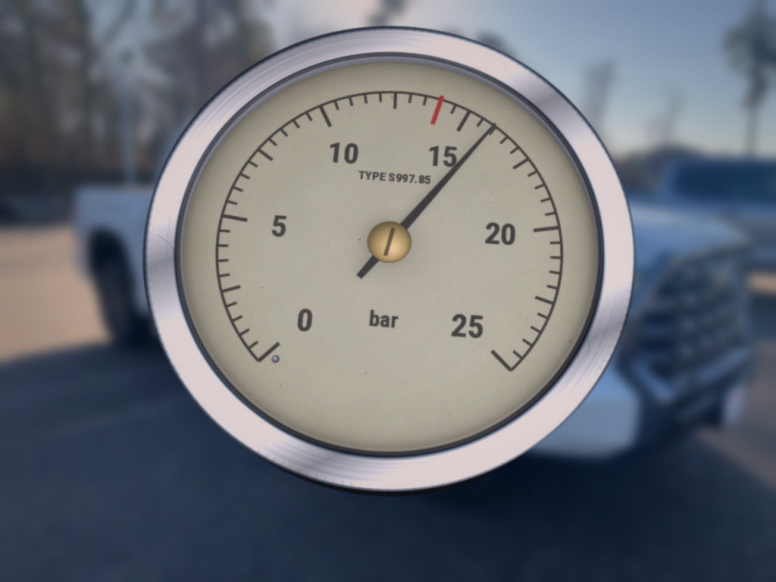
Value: 16 bar
